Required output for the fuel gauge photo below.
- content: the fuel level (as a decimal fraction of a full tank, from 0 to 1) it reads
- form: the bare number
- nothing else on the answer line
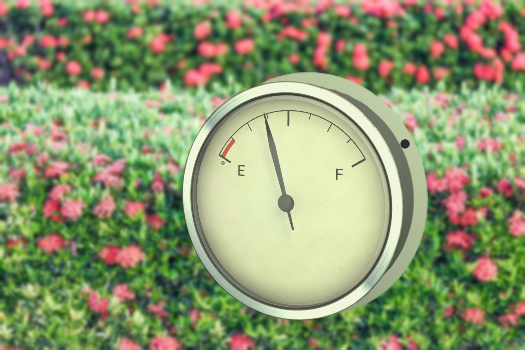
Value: 0.375
